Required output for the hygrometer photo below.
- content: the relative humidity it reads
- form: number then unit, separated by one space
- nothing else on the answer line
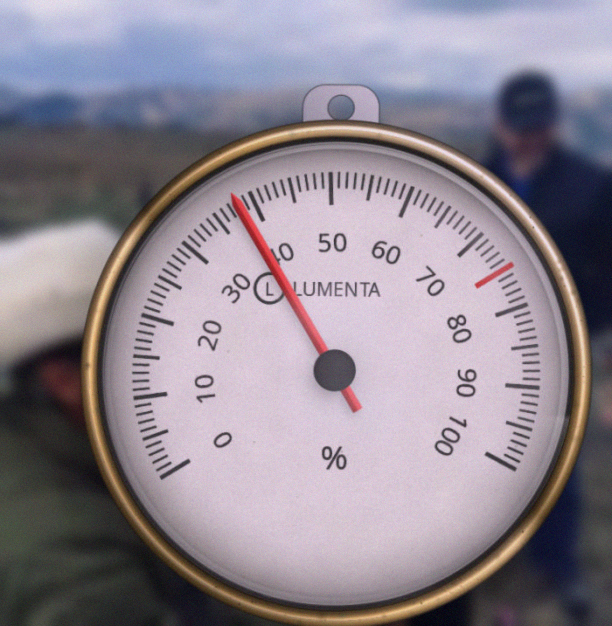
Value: 38 %
